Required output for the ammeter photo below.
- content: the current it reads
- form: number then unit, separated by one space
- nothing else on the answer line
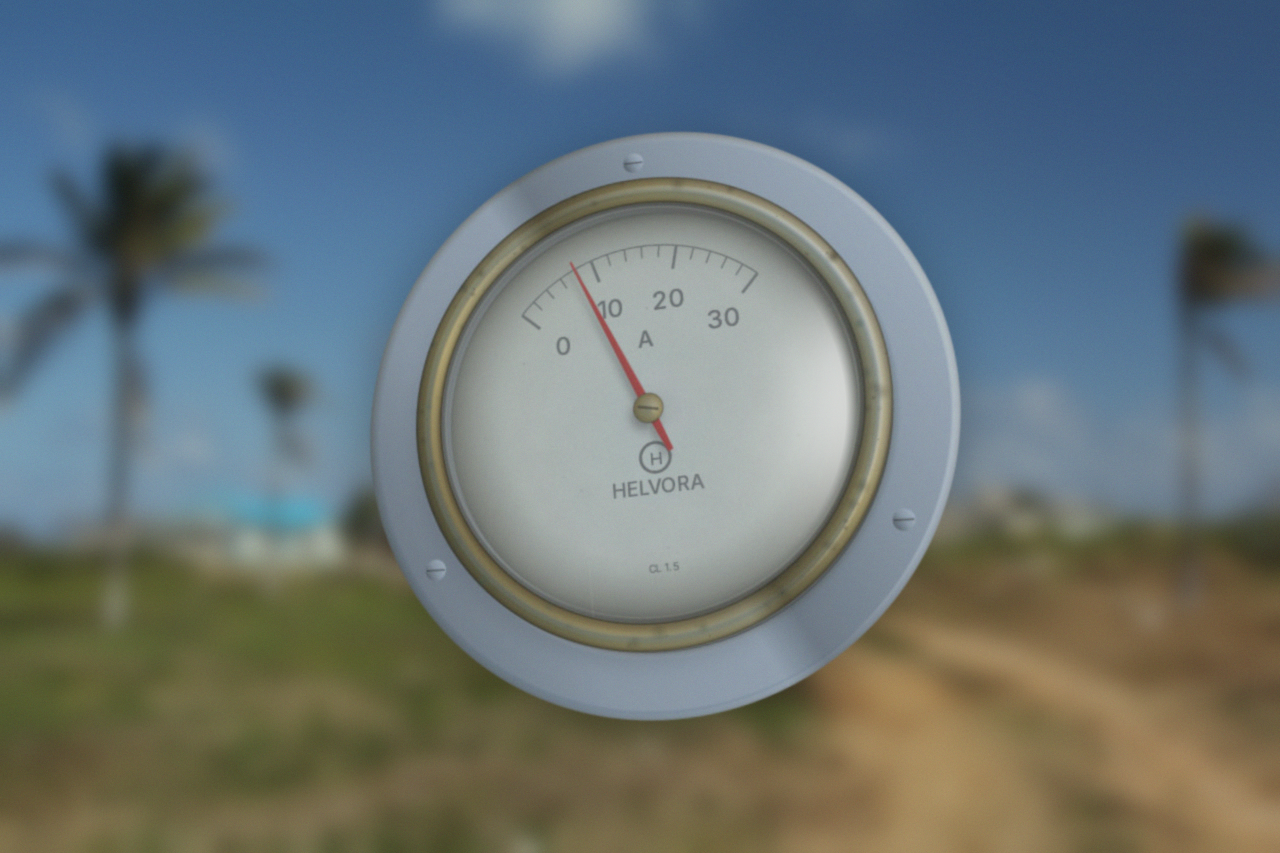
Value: 8 A
